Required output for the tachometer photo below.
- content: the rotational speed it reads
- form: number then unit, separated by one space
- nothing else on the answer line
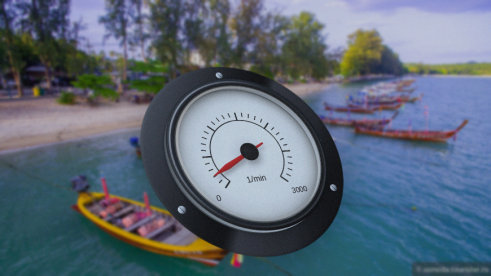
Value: 200 rpm
